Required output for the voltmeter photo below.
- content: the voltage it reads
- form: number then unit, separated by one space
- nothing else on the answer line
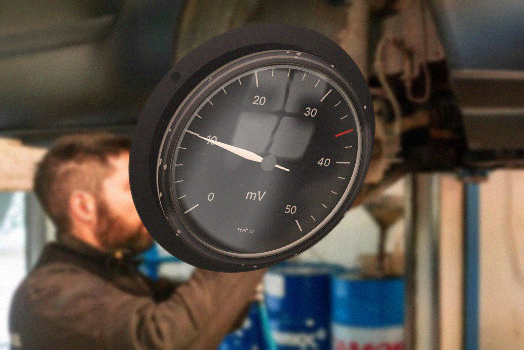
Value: 10 mV
